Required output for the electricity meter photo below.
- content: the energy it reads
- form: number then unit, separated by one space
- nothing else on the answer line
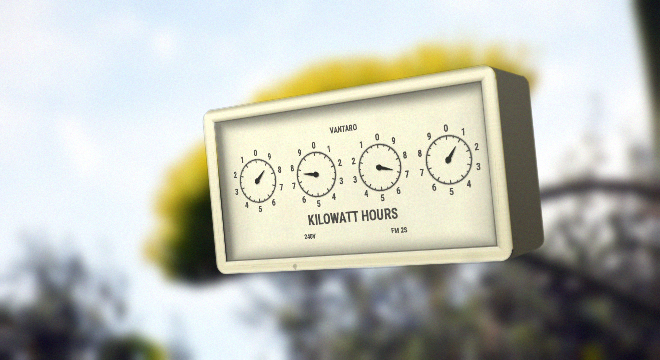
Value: 8771 kWh
